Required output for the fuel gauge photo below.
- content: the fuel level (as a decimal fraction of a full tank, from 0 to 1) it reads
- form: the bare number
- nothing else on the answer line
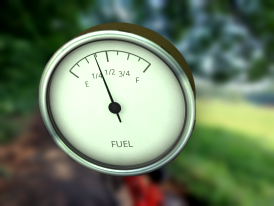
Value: 0.375
